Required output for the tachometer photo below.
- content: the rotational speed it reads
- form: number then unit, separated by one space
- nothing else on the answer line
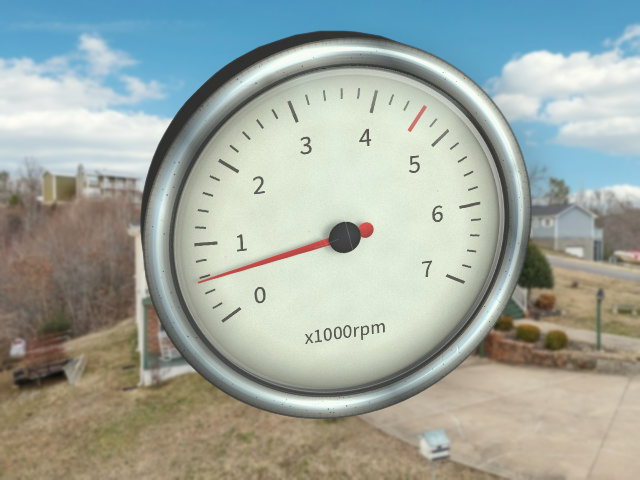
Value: 600 rpm
